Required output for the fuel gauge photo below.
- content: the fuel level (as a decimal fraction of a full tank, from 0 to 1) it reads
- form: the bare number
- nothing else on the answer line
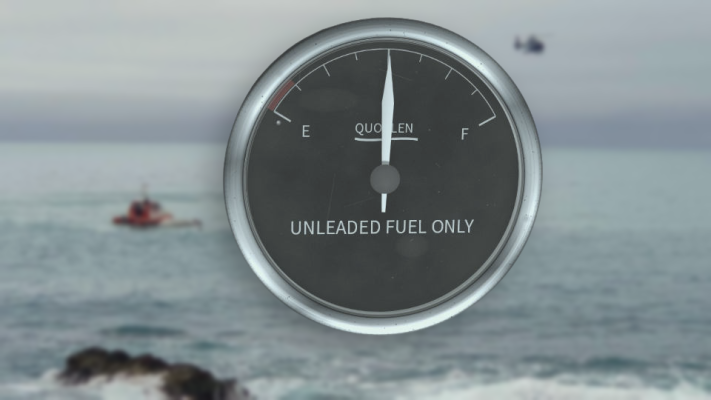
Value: 0.5
